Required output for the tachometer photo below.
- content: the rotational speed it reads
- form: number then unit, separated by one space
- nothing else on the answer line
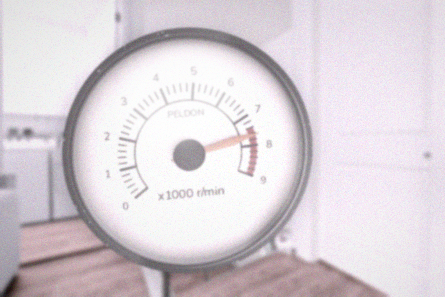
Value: 7600 rpm
